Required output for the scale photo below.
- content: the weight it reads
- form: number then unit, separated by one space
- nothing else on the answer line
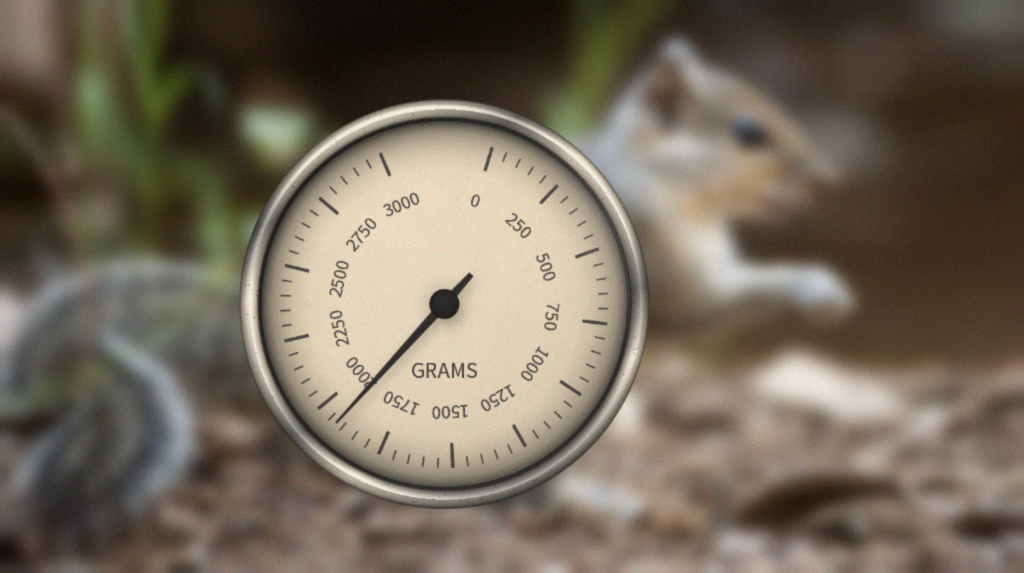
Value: 1925 g
